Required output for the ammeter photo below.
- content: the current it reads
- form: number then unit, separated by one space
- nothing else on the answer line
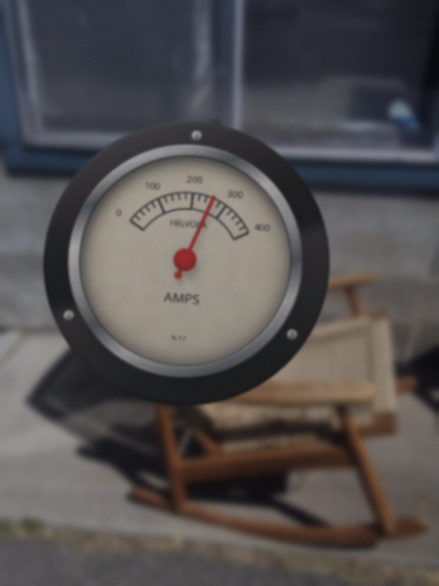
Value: 260 A
